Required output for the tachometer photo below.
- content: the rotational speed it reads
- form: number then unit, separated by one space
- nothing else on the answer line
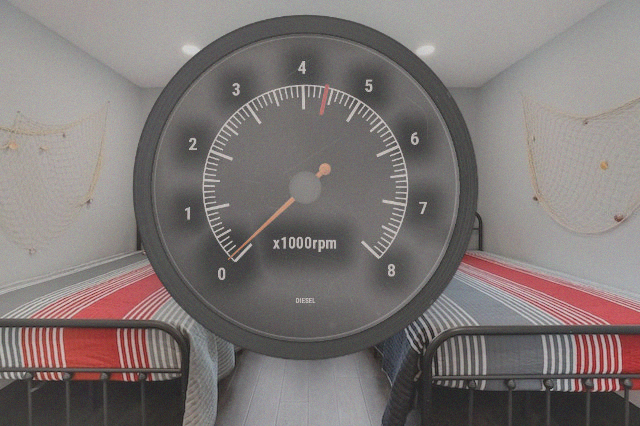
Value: 100 rpm
